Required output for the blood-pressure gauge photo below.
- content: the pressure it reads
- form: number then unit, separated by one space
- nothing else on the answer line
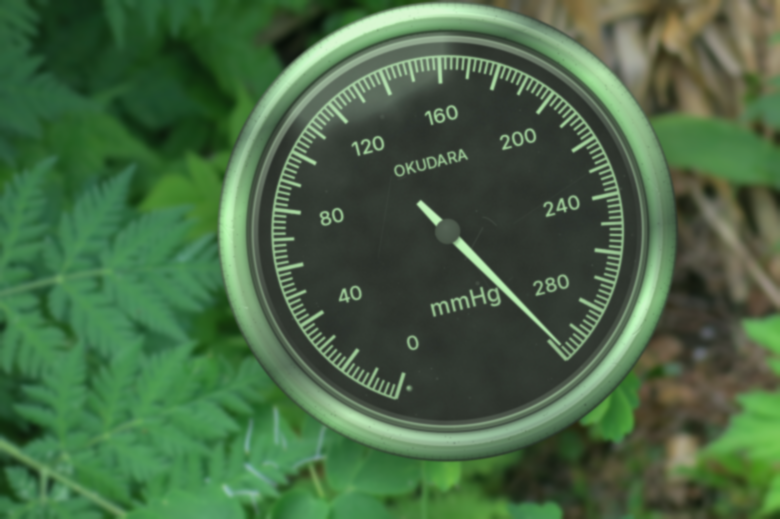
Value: 298 mmHg
